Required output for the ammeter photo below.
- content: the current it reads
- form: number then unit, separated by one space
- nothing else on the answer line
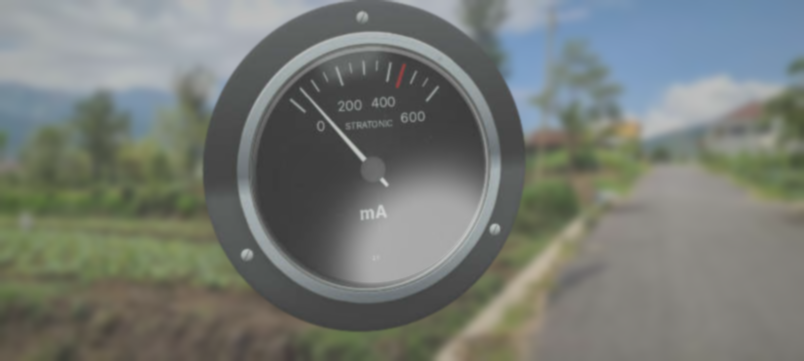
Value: 50 mA
